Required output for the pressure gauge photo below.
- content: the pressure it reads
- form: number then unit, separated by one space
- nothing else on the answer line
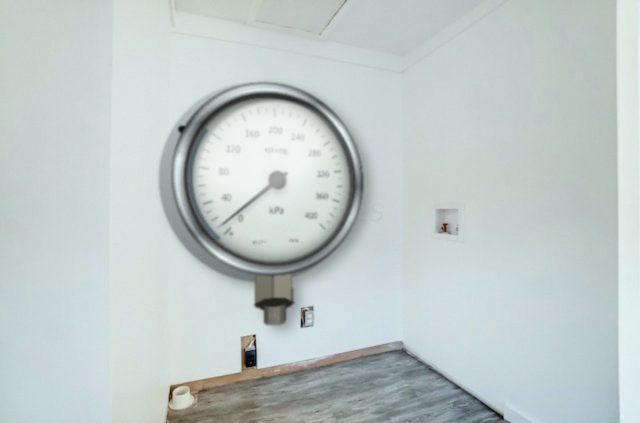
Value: 10 kPa
